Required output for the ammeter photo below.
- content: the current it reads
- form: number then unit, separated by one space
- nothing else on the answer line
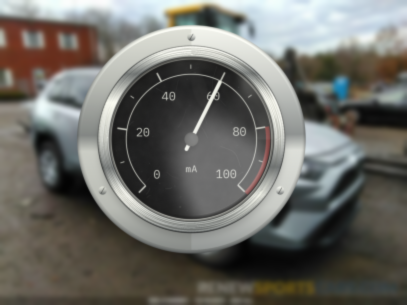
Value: 60 mA
